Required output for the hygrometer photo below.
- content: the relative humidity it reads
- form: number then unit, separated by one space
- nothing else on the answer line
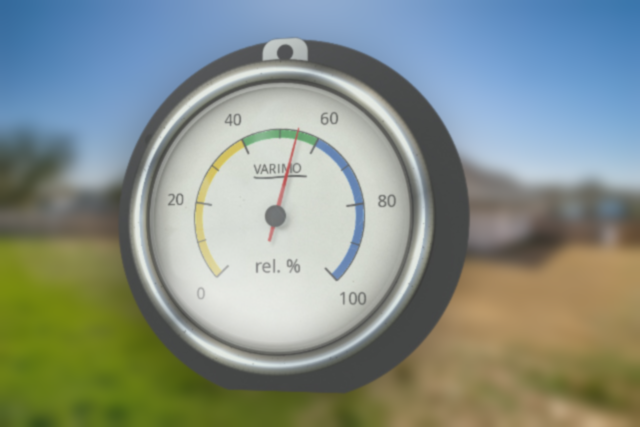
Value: 55 %
